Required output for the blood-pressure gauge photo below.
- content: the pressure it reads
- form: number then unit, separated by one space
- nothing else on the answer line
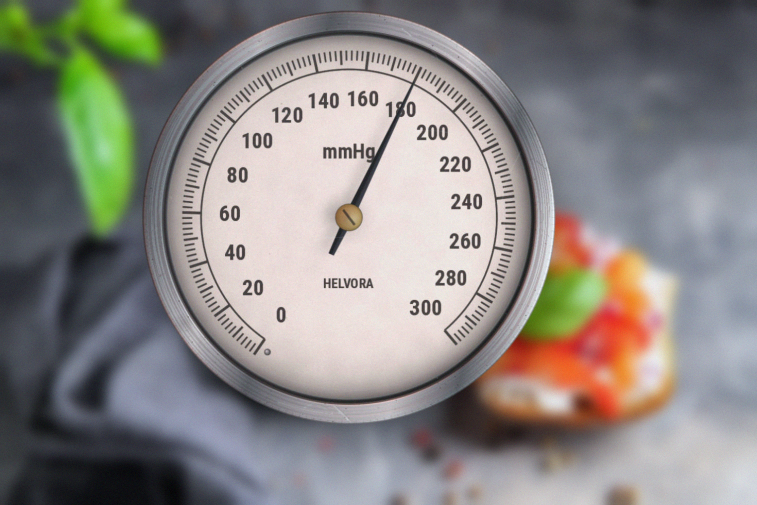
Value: 180 mmHg
